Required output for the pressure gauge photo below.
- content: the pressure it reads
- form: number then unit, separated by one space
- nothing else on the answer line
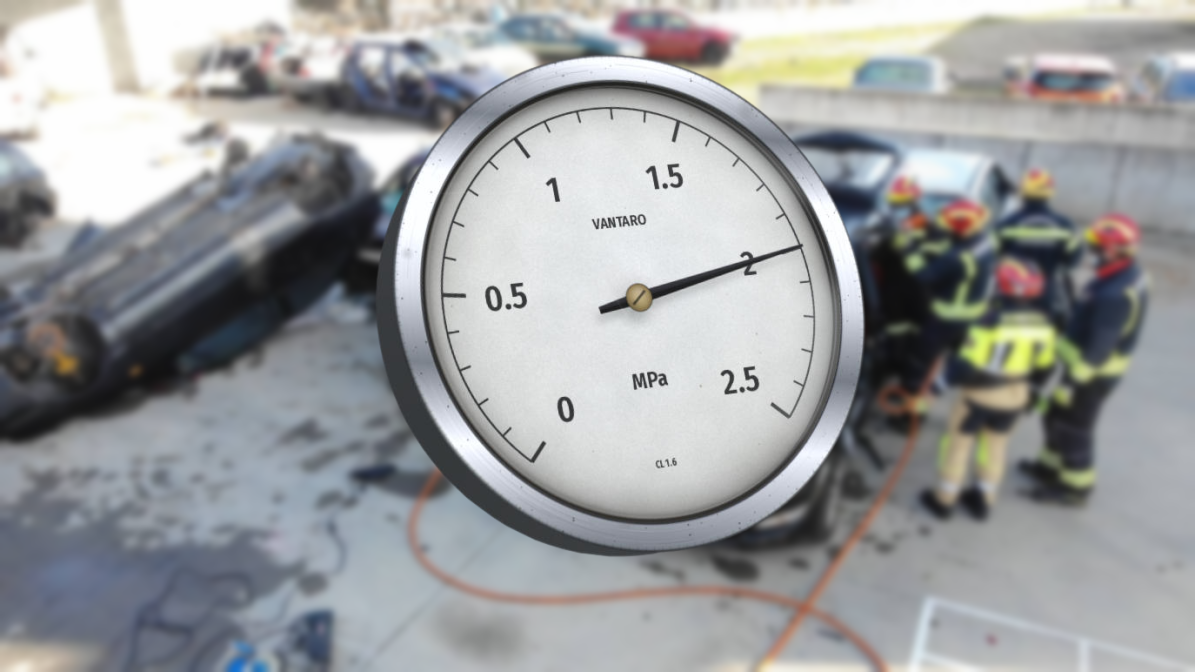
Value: 2 MPa
